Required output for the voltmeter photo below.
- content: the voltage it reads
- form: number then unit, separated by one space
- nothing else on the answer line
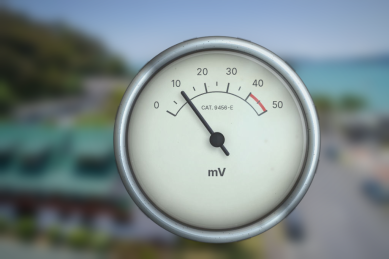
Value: 10 mV
